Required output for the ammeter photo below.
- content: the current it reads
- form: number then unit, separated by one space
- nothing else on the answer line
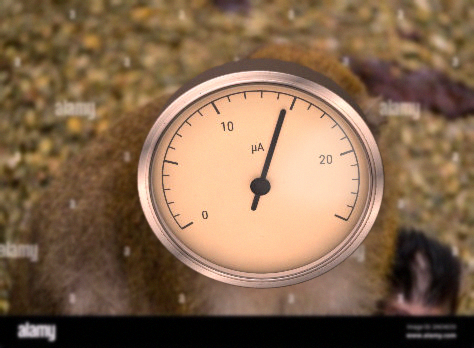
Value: 14.5 µA
